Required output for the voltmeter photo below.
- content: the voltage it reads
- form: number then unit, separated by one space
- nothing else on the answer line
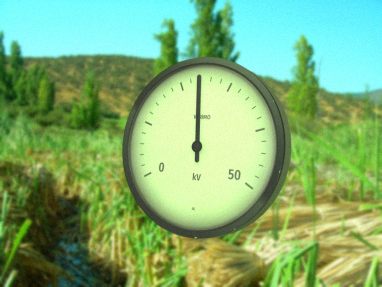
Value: 24 kV
